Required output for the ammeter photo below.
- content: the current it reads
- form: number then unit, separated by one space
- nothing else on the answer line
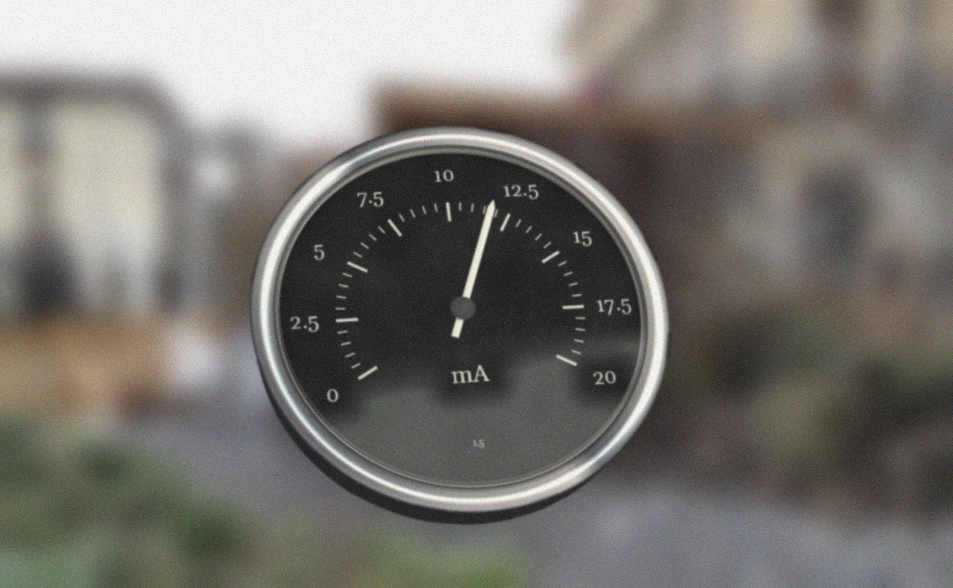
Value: 11.75 mA
